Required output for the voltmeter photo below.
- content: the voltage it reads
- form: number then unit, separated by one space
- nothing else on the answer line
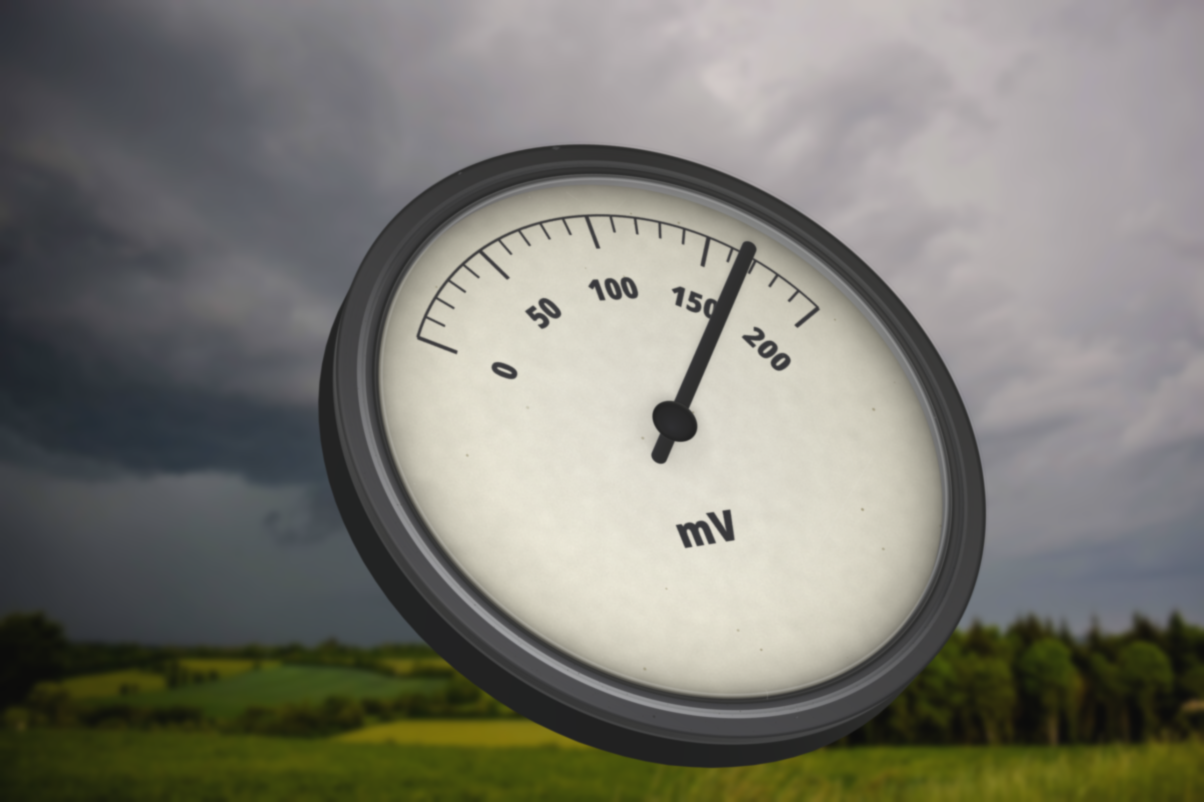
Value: 165 mV
